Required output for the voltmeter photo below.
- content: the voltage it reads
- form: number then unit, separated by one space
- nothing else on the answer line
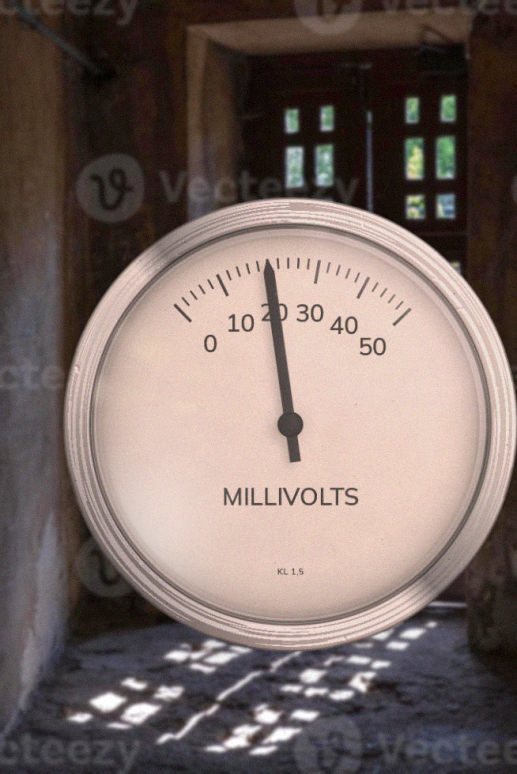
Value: 20 mV
